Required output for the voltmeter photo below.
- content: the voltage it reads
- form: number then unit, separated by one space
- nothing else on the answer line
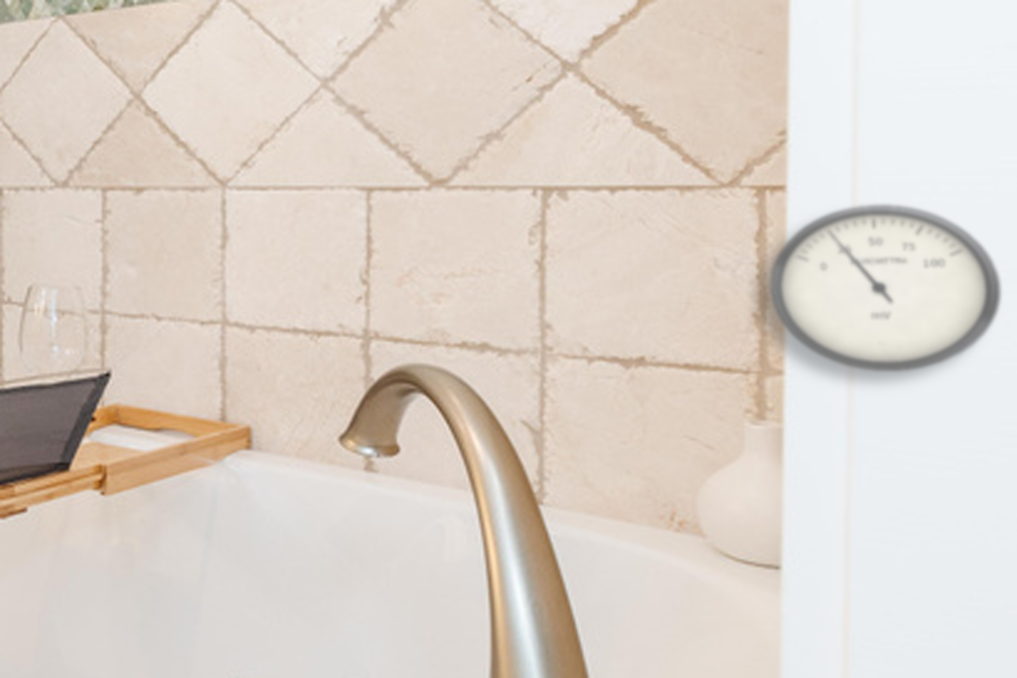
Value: 25 mV
